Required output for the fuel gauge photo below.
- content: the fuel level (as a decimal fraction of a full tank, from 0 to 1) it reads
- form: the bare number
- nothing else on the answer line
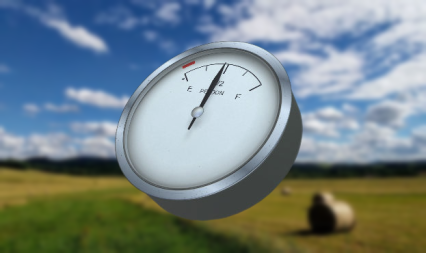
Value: 0.5
